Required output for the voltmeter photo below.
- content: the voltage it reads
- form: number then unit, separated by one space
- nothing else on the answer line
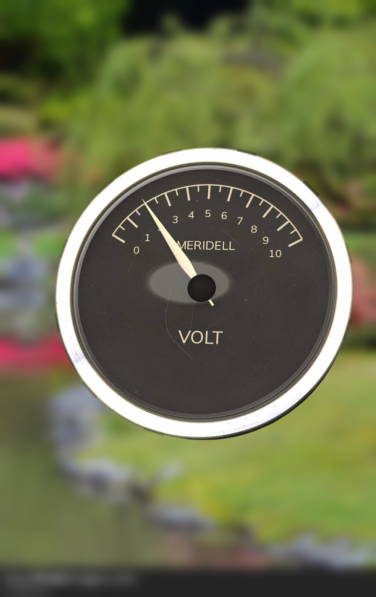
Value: 2 V
